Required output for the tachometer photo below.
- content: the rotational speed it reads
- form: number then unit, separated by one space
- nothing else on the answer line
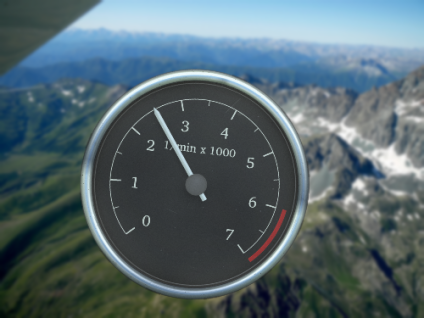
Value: 2500 rpm
